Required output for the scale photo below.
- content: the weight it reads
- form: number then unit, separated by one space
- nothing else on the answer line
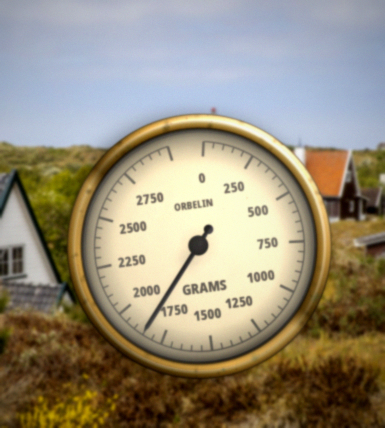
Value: 1850 g
